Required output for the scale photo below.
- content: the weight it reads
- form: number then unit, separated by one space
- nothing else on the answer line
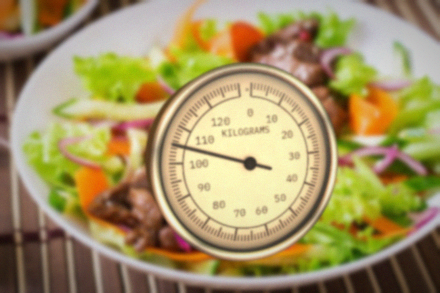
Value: 105 kg
